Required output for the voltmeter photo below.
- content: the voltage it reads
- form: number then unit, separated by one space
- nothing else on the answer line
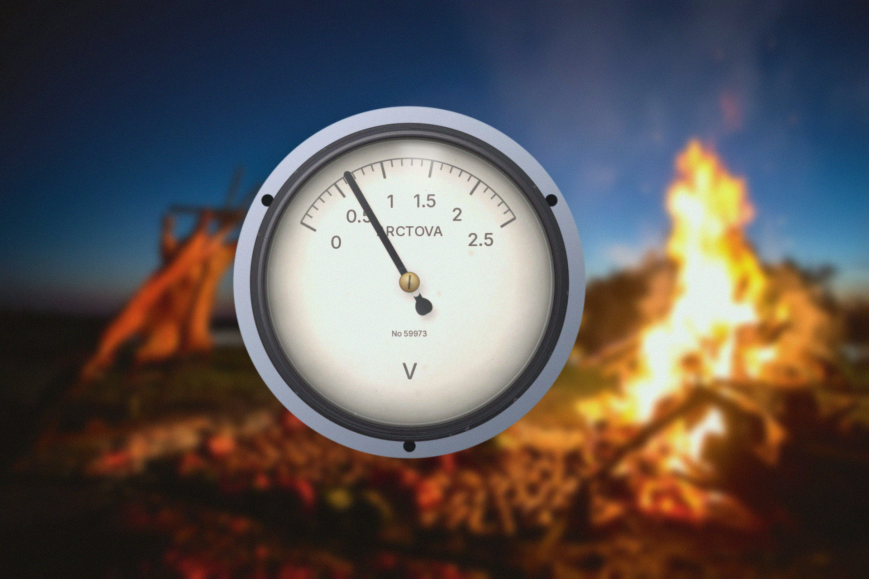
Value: 0.65 V
